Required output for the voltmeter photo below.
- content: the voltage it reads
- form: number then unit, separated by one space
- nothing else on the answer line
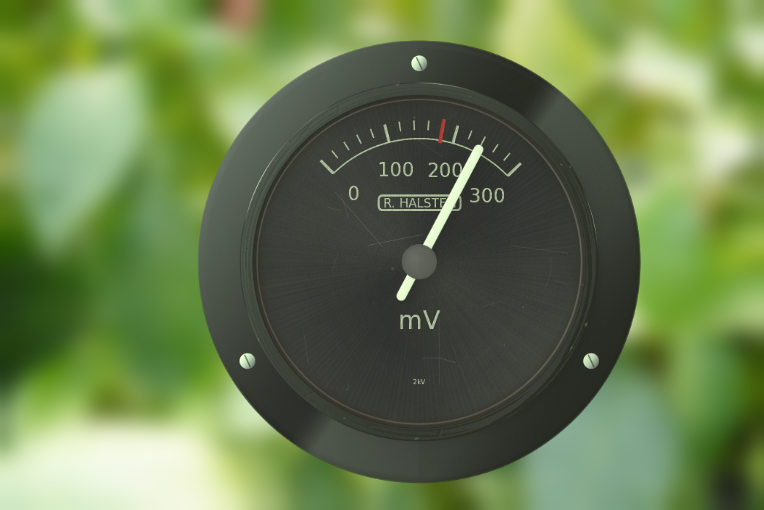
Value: 240 mV
